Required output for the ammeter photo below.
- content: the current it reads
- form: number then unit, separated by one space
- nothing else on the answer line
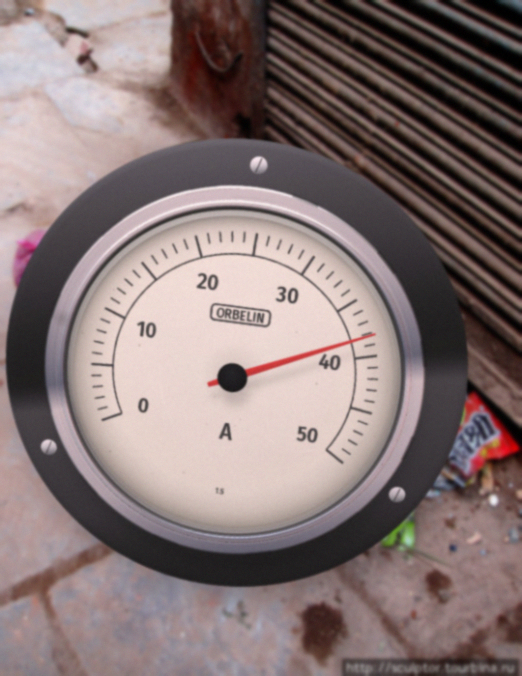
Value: 38 A
